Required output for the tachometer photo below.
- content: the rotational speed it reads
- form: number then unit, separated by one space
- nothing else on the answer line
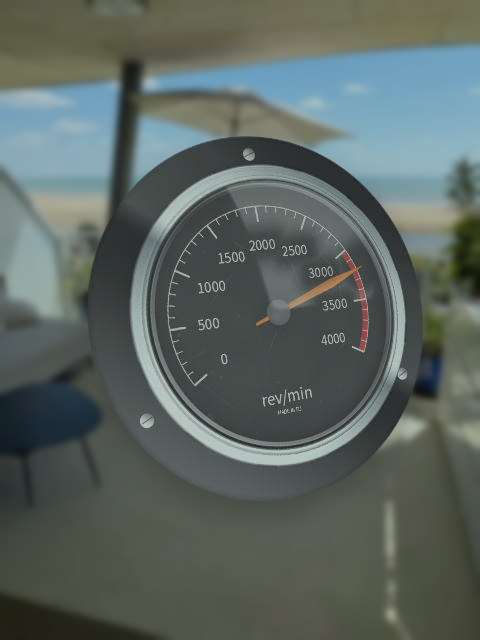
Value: 3200 rpm
